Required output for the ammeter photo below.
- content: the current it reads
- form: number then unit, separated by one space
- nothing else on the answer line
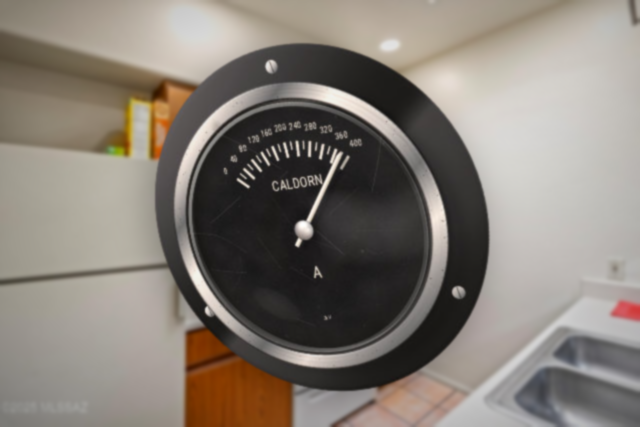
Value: 380 A
